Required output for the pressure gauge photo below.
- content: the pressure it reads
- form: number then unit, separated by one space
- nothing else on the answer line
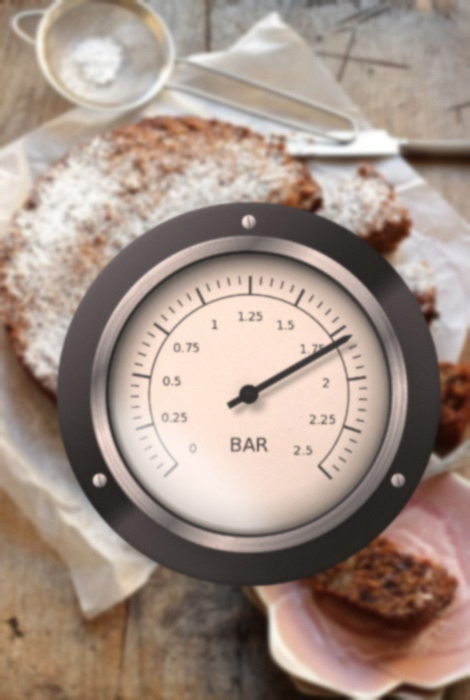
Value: 1.8 bar
